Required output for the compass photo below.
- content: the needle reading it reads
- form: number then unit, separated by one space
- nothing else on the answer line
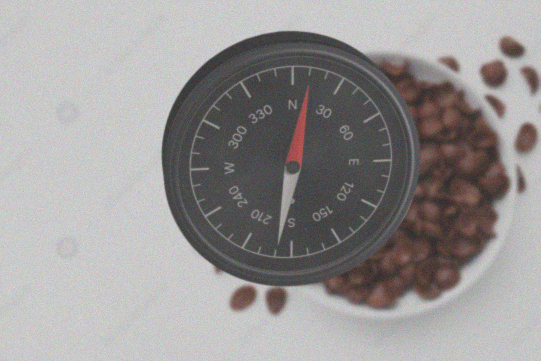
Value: 10 °
